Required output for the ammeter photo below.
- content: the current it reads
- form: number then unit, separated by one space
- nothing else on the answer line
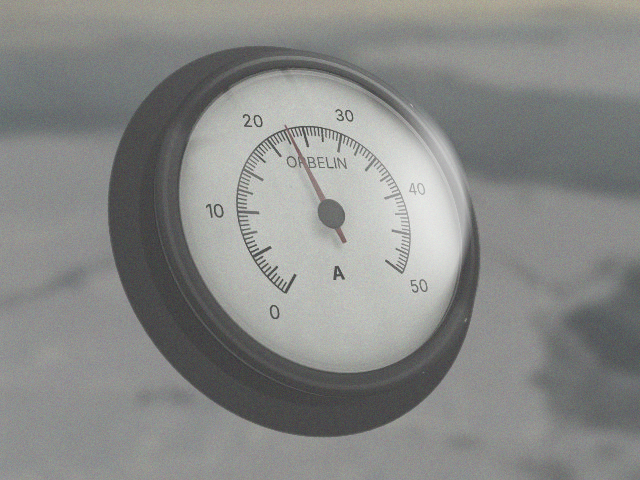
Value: 22.5 A
